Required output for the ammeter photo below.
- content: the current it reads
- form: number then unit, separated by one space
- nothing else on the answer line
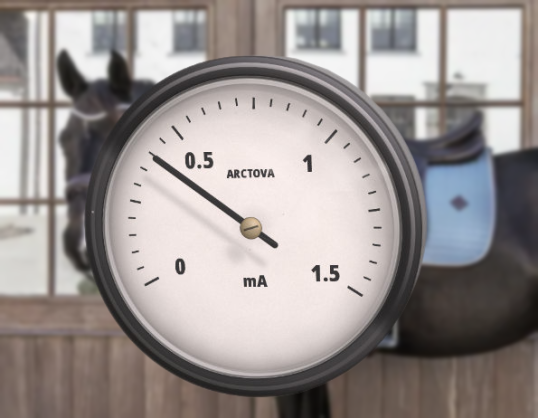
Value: 0.4 mA
